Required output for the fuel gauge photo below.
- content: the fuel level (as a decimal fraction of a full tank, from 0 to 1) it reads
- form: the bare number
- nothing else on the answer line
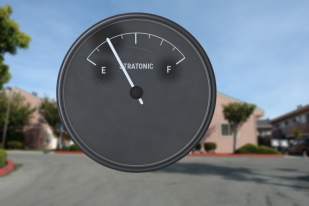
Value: 0.25
